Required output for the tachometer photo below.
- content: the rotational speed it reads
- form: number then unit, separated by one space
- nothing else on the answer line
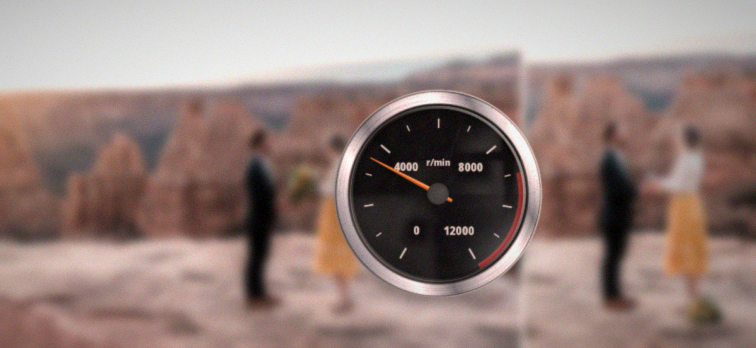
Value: 3500 rpm
